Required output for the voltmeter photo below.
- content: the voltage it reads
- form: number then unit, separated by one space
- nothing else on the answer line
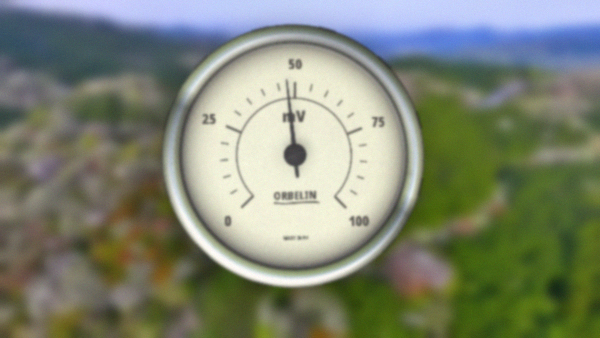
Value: 47.5 mV
